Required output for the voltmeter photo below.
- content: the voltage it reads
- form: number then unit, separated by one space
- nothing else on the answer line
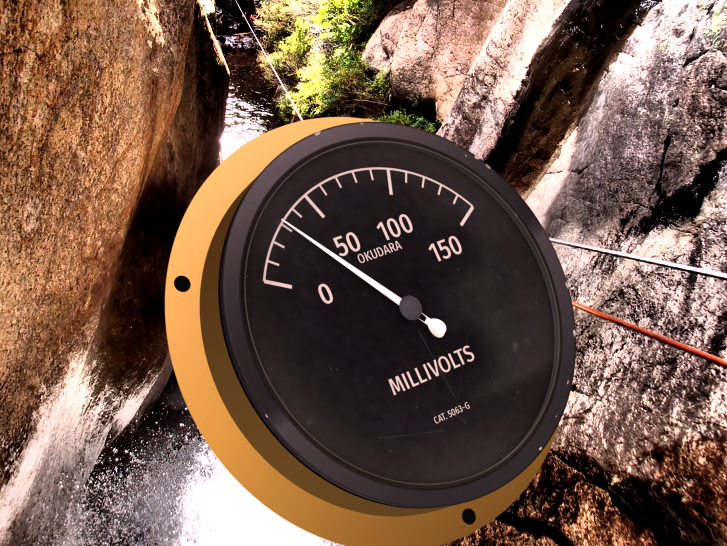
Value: 30 mV
